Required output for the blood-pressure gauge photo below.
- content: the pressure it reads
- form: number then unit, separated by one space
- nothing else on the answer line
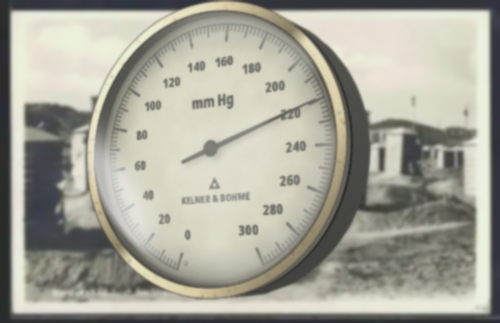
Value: 220 mmHg
